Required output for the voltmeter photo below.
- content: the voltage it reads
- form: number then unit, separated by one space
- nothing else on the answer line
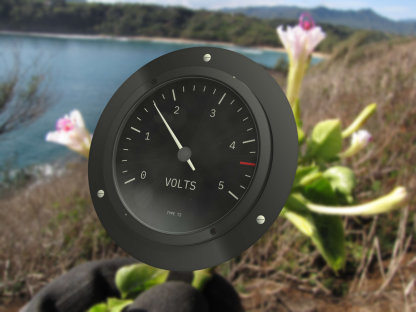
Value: 1.6 V
